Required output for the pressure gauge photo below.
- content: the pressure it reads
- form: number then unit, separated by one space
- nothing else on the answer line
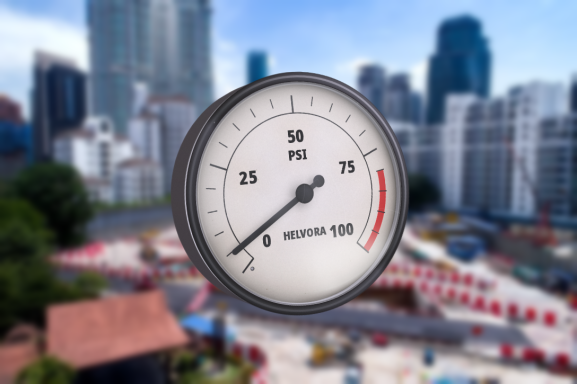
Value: 5 psi
